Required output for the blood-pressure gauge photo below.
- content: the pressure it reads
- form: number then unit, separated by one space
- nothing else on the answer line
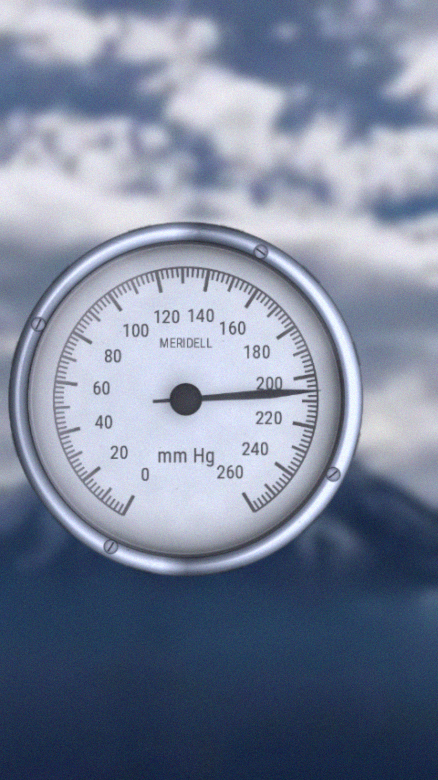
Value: 206 mmHg
